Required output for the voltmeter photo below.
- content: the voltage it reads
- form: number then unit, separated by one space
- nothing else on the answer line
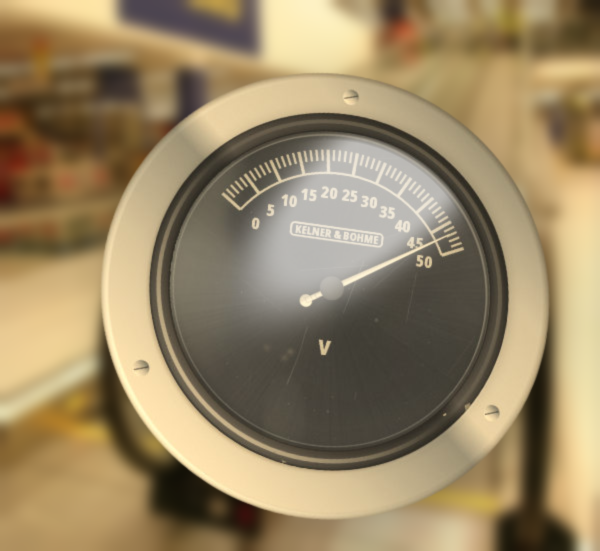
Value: 47 V
